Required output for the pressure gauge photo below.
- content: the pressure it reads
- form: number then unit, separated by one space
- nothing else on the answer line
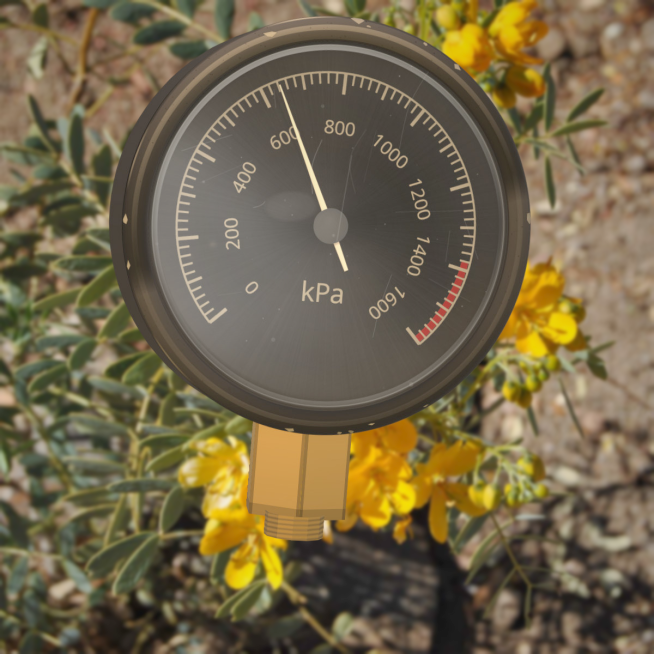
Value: 640 kPa
